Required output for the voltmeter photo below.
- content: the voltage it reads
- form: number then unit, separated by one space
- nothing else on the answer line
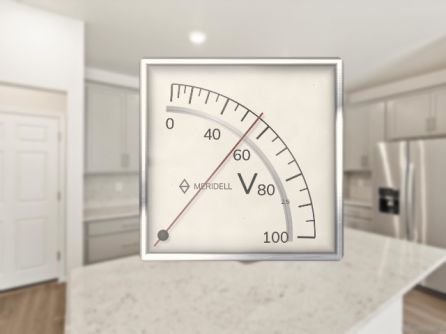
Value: 55 V
